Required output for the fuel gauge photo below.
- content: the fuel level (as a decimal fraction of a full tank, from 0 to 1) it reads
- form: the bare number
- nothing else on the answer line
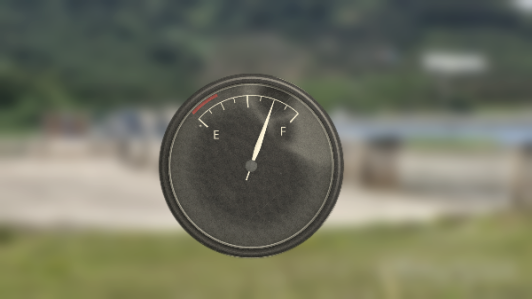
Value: 0.75
